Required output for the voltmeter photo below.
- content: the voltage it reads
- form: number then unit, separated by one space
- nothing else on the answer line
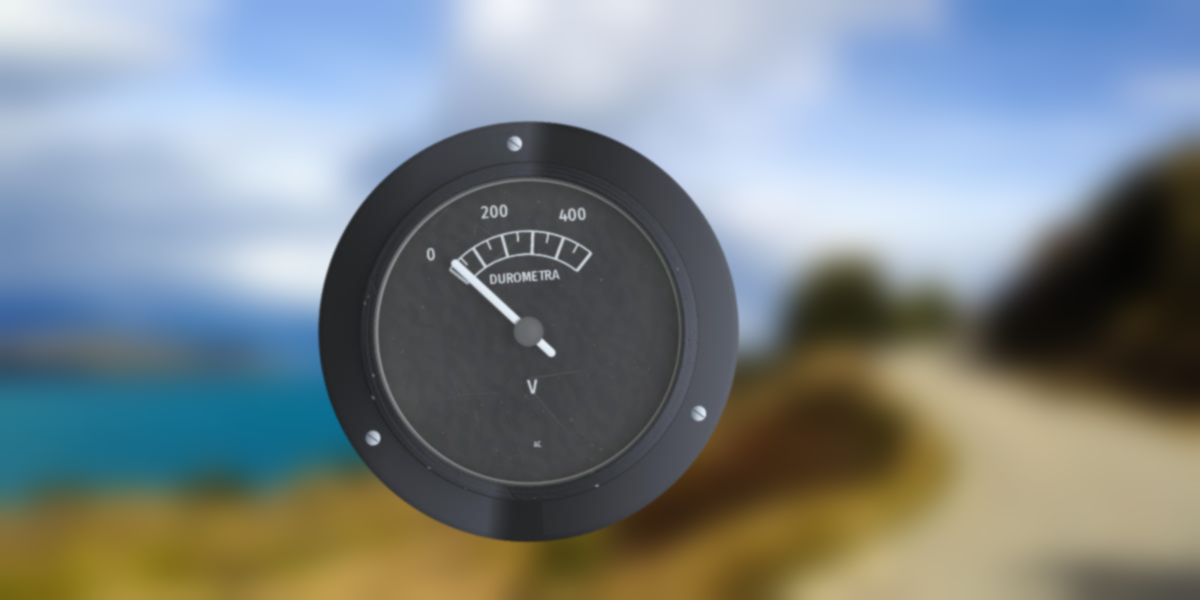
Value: 25 V
